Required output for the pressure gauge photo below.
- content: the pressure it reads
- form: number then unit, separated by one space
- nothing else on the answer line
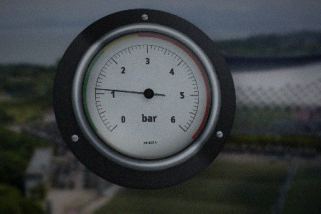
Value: 1.1 bar
